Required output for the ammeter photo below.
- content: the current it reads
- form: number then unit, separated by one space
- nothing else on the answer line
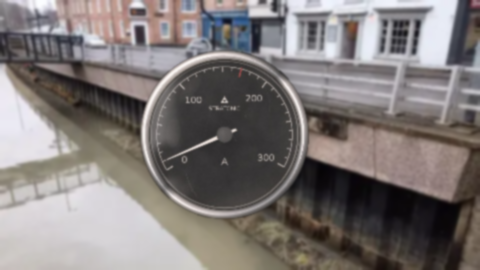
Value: 10 A
